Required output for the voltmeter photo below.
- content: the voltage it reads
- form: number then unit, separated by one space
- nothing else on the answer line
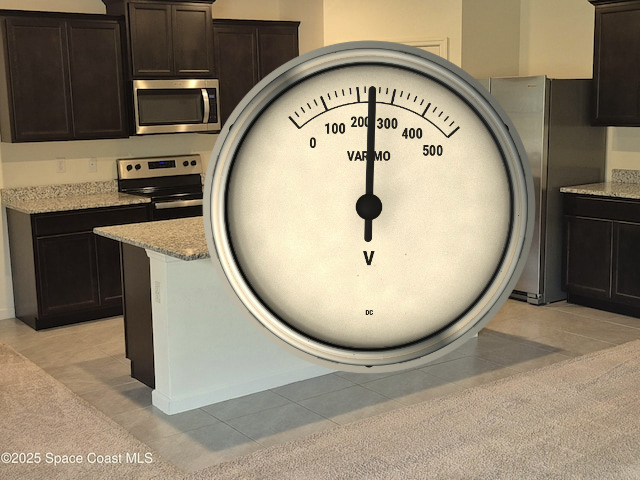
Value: 240 V
